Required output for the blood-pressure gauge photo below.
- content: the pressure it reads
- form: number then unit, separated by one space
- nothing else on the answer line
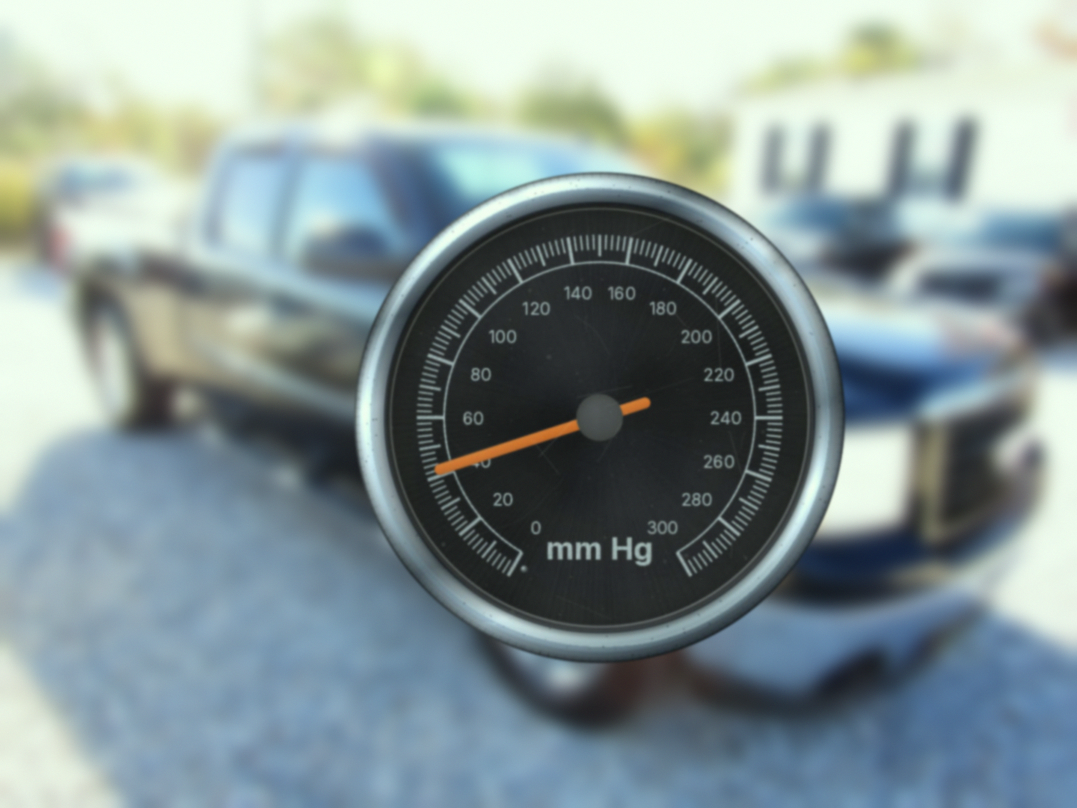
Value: 42 mmHg
